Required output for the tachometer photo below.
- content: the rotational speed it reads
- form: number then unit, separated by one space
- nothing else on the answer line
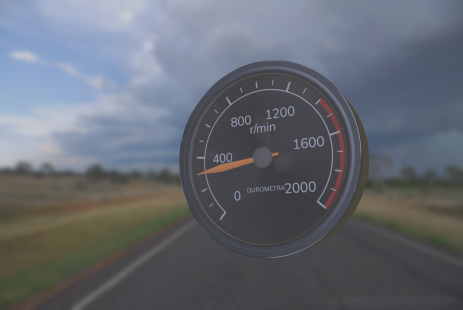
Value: 300 rpm
